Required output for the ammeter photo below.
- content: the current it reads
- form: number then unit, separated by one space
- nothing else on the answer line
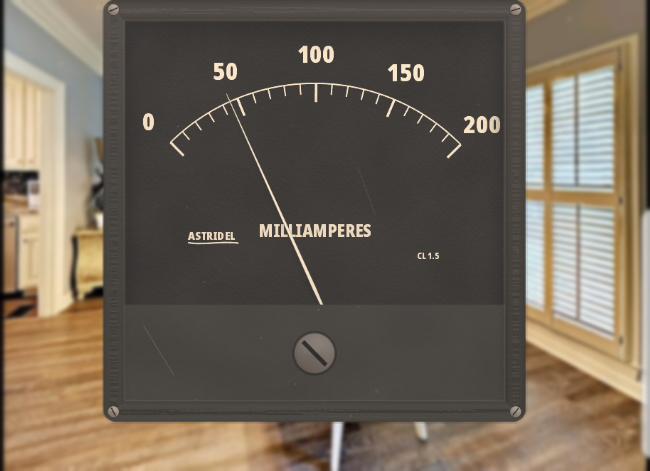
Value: 45 mA
